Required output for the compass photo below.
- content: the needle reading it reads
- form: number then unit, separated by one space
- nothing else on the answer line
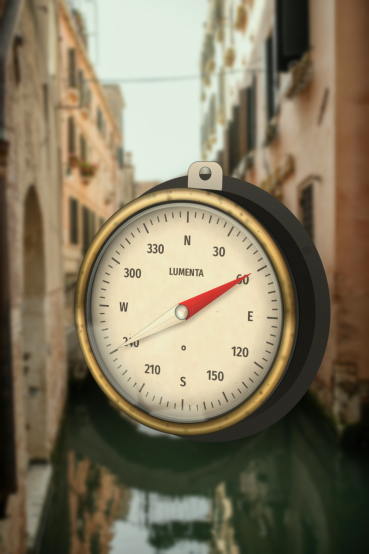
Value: 60 °
